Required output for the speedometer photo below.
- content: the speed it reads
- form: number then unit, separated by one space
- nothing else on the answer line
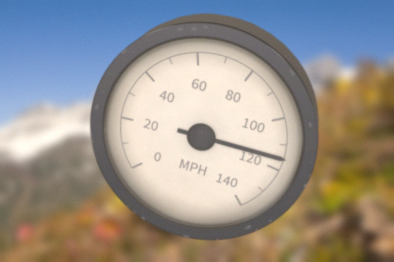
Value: 115 mph
